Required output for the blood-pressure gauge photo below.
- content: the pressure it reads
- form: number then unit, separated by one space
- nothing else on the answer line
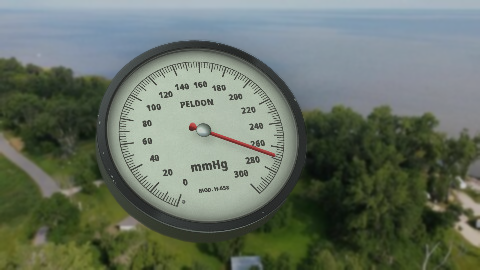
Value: 270 mmHg
